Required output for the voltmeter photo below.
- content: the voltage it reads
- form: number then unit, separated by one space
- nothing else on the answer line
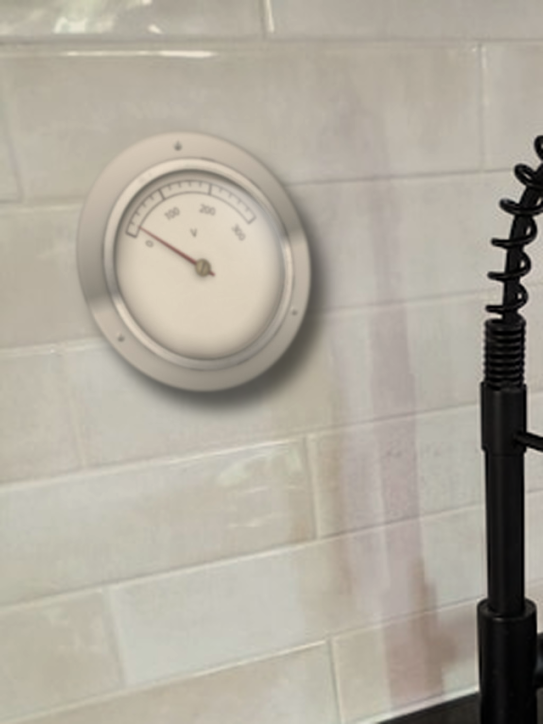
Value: 20 V
